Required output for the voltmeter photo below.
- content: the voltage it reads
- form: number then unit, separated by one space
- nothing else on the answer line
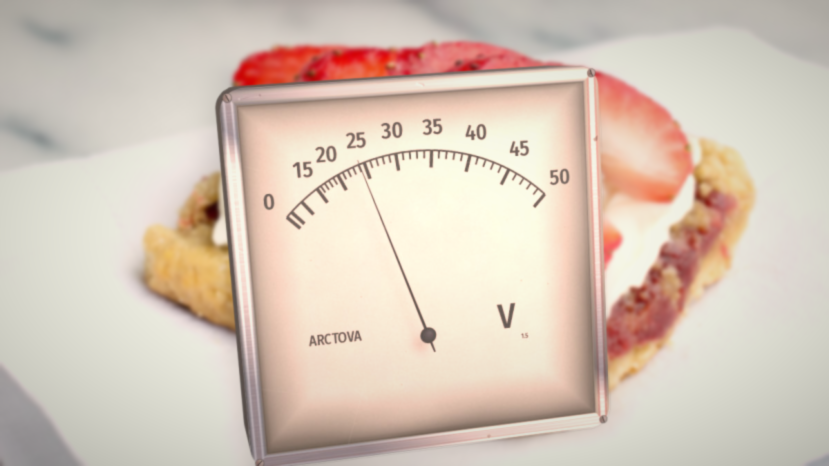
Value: 24 V
